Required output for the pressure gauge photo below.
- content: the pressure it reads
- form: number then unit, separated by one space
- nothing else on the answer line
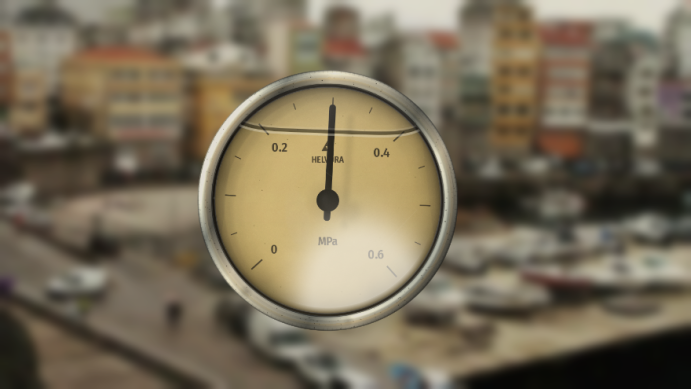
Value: 0.3 MPa
